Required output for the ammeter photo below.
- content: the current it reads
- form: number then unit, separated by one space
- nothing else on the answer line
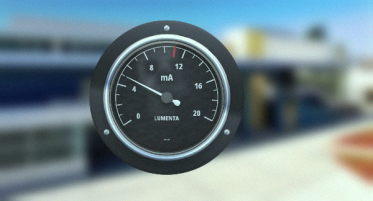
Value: 5 mA
